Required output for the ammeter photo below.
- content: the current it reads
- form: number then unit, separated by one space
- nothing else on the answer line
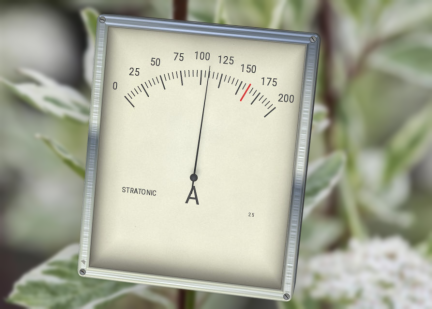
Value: 110 A
